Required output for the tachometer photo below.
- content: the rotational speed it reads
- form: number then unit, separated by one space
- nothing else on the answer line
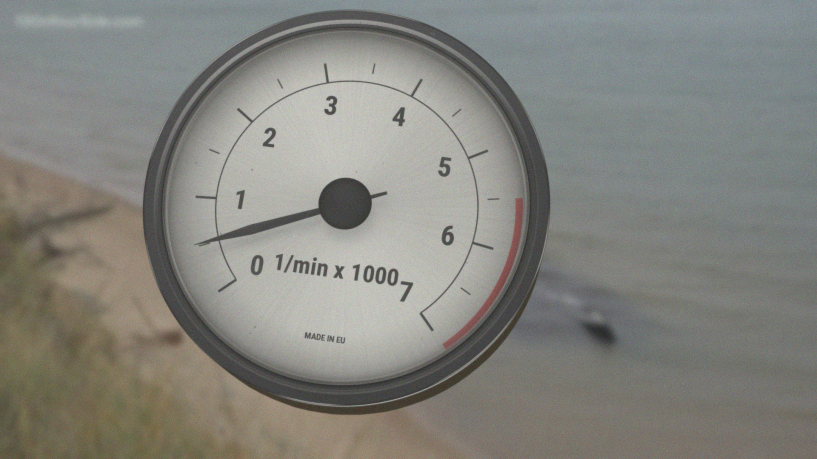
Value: 500 rpm
